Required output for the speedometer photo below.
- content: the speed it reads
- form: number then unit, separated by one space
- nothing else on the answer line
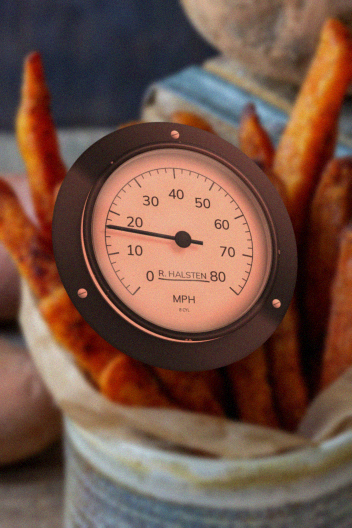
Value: 16 mph
